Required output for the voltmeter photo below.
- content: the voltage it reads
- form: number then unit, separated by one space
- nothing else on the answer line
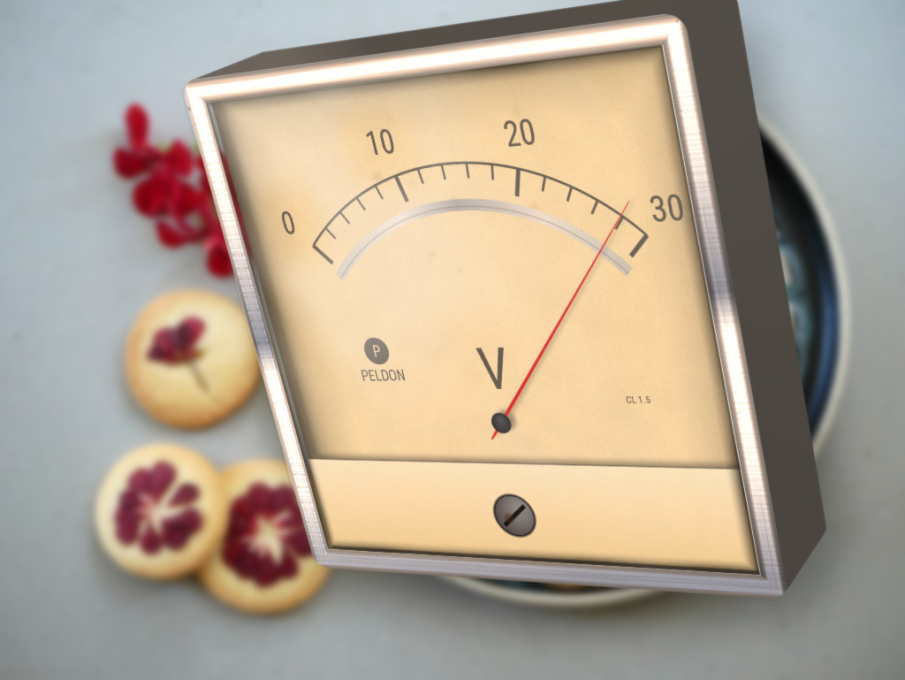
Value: 28 V
